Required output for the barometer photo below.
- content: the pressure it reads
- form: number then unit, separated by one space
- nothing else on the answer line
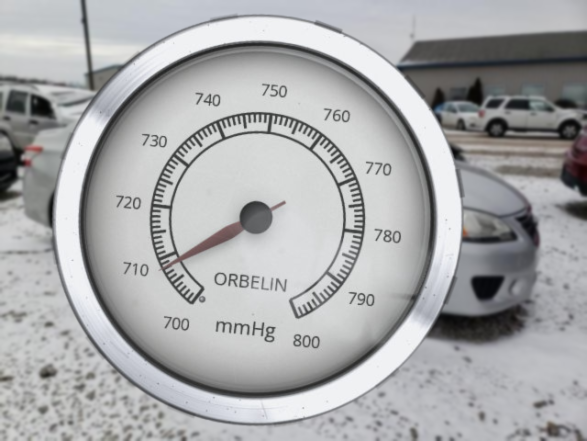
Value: 708 mmHg
